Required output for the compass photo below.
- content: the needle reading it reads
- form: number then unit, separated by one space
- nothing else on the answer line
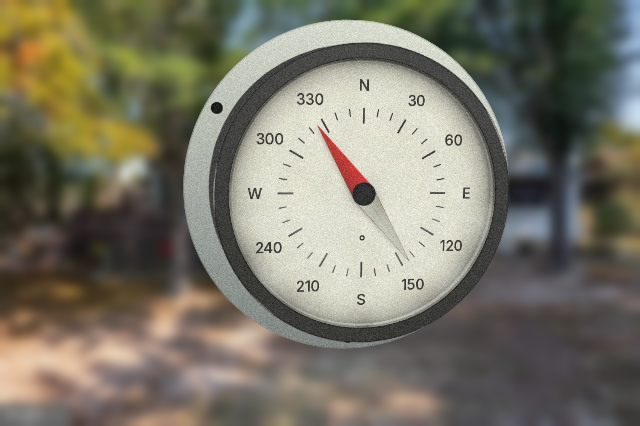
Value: 325 °
